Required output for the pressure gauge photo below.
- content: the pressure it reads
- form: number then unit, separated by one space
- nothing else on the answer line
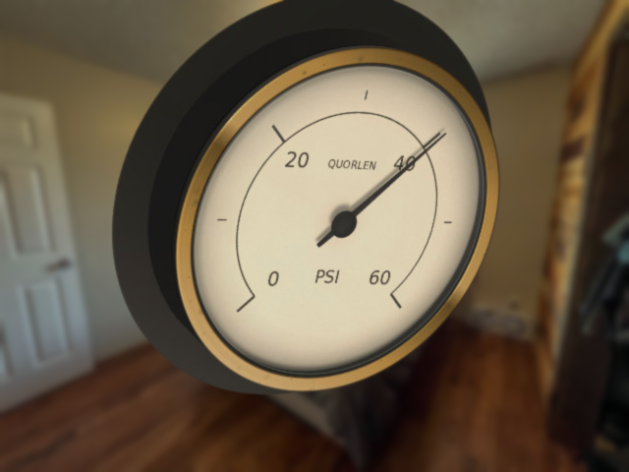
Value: 40 psi
